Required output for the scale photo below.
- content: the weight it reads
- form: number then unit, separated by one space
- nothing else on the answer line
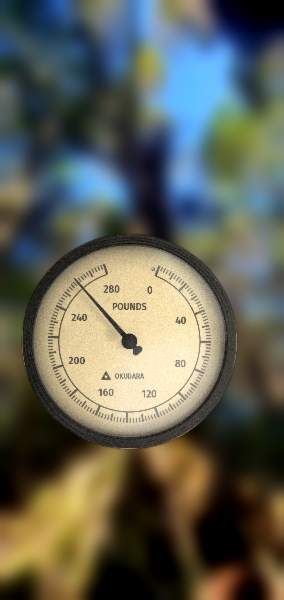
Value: 260 lb
